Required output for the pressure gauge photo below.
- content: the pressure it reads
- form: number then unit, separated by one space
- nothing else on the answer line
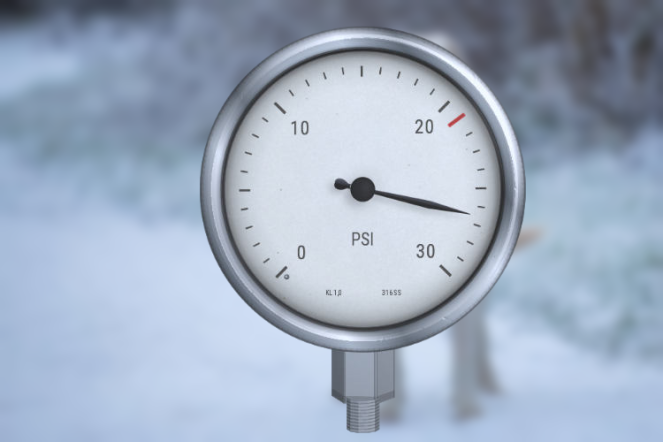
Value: 26.5 psi
